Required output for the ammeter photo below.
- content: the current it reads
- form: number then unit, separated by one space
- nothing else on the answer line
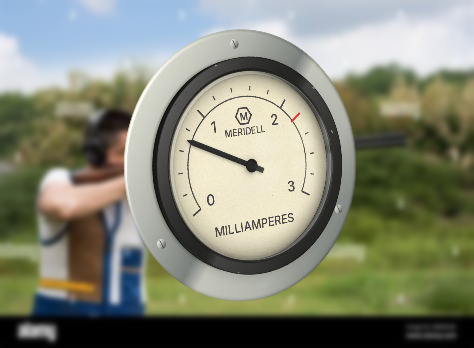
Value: 0.7 mA
